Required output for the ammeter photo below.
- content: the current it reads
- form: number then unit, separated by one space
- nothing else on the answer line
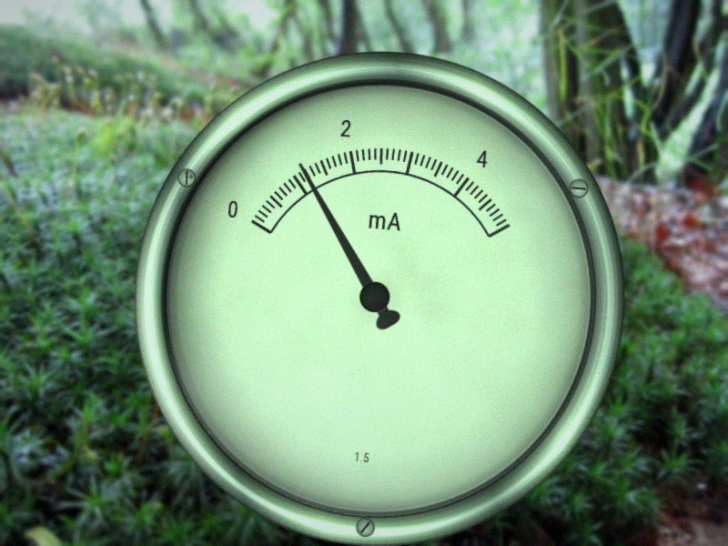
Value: 1.2 mA
